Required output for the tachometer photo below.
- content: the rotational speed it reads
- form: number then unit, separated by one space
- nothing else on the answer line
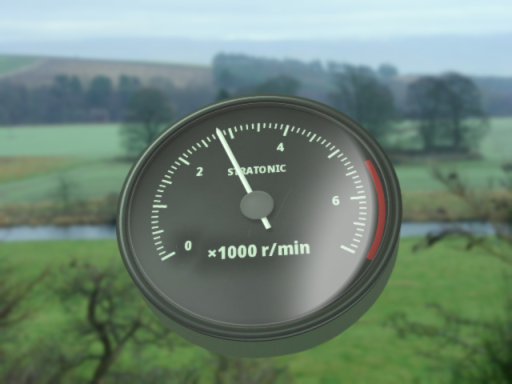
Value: 2800 rpm
